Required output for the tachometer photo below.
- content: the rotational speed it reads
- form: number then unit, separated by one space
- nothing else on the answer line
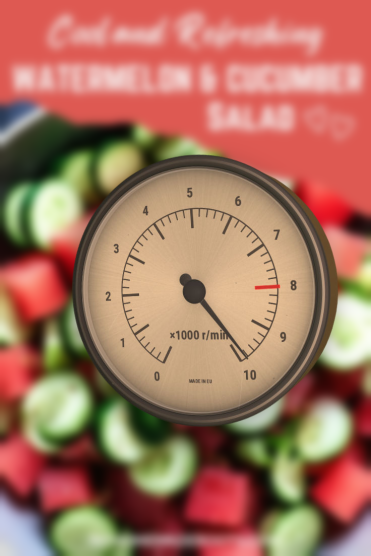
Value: 9800 rpm
